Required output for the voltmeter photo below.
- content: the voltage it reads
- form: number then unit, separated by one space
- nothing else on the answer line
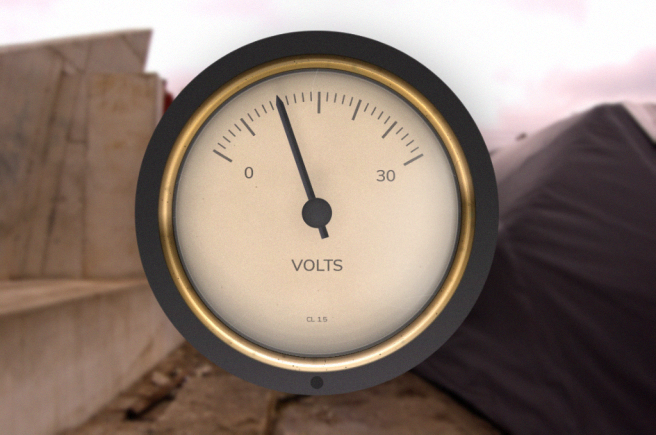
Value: 10 V
